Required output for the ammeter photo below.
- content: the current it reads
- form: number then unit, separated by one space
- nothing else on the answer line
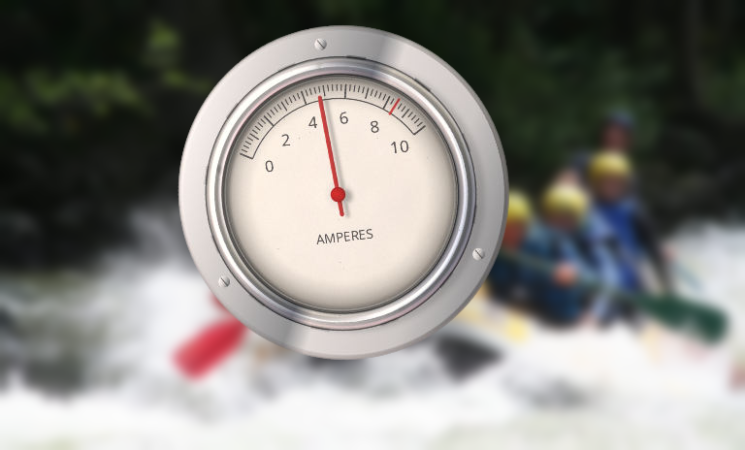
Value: 4.8 A
